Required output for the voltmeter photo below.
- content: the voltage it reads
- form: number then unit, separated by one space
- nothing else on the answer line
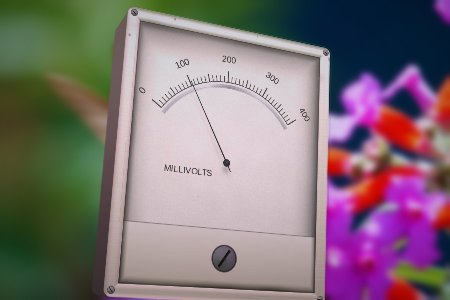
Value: 100 mV
